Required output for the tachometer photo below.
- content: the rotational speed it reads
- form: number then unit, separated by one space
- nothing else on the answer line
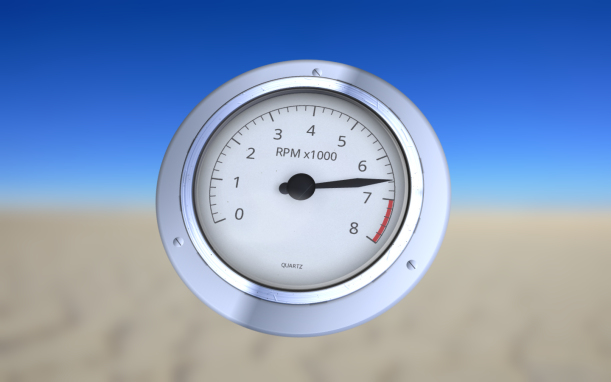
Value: 6600 rpm
